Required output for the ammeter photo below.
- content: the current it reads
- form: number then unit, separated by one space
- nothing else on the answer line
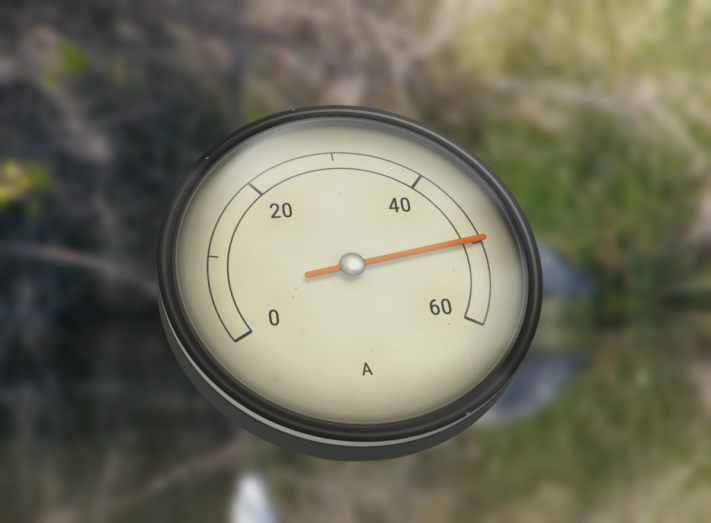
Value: 50 A
